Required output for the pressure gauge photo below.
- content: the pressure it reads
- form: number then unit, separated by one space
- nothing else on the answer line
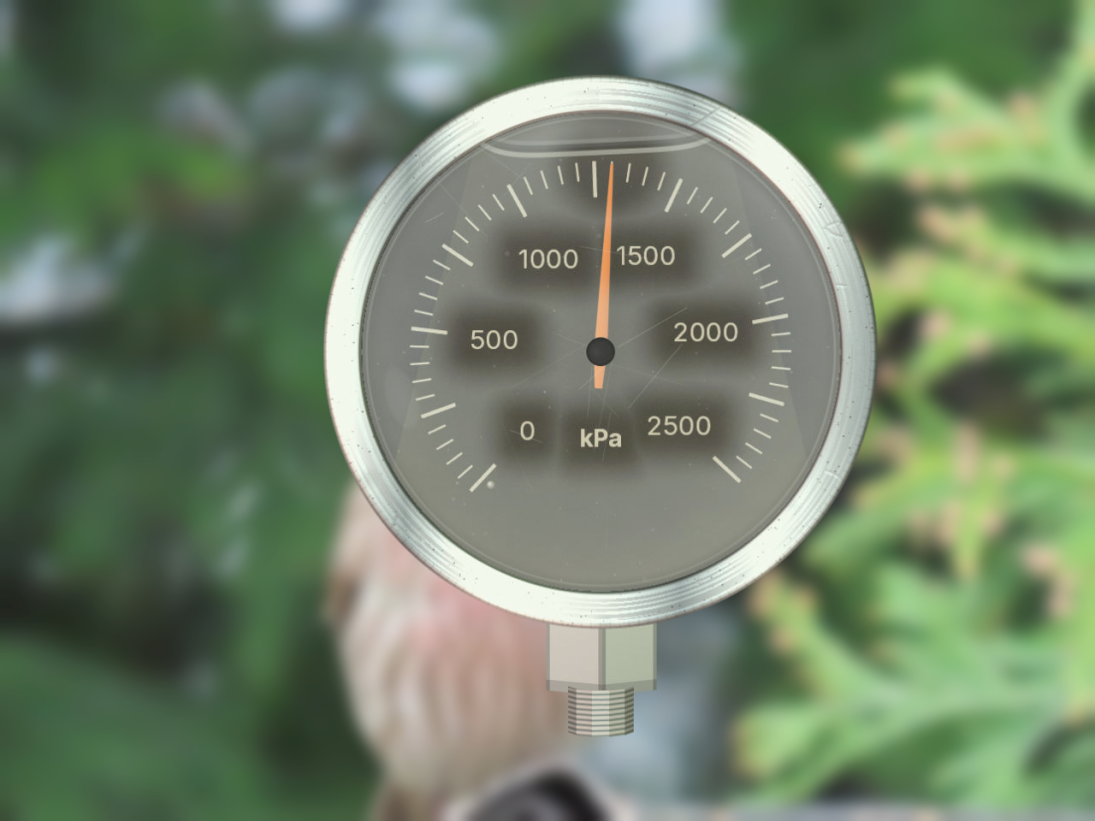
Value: 1300 kPa
